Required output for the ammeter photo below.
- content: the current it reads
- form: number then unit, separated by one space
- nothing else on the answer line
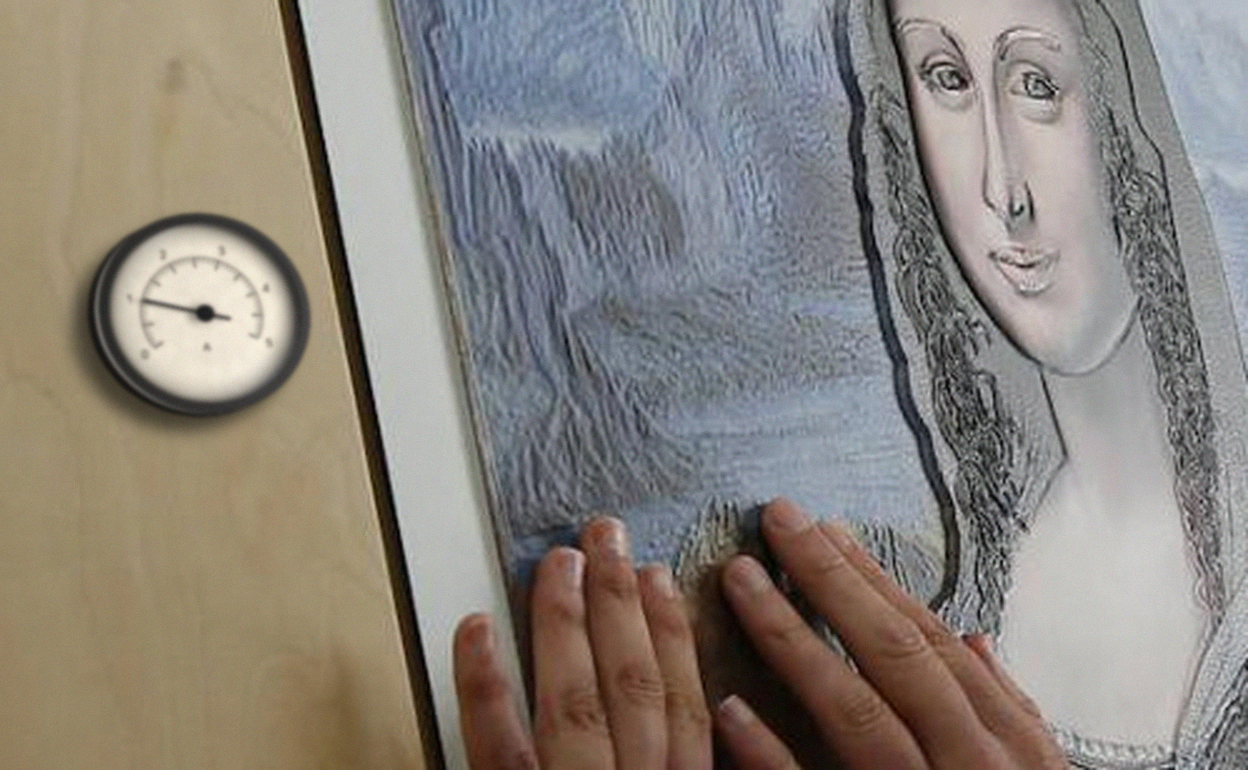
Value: 1 A
